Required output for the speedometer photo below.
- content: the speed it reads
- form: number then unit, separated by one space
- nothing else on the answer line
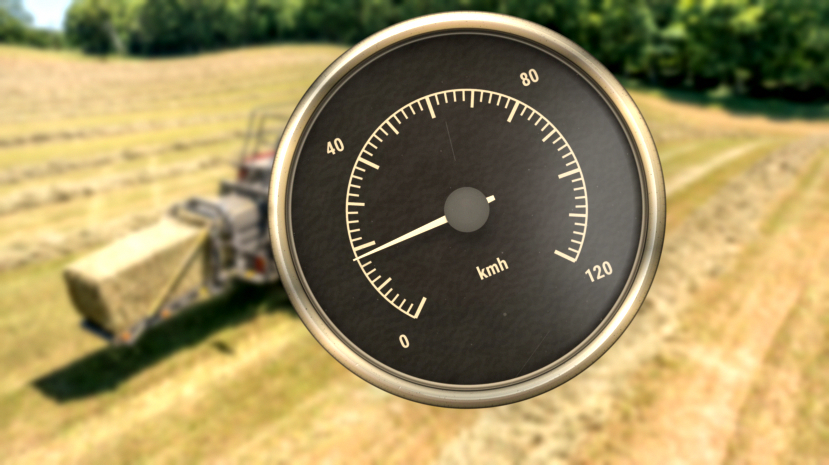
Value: 18 km/h
